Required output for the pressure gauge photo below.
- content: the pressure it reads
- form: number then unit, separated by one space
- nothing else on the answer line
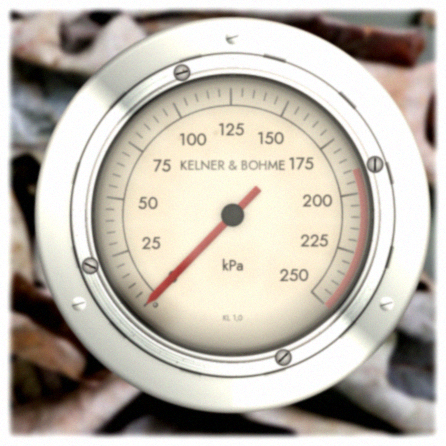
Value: 0 kPa
